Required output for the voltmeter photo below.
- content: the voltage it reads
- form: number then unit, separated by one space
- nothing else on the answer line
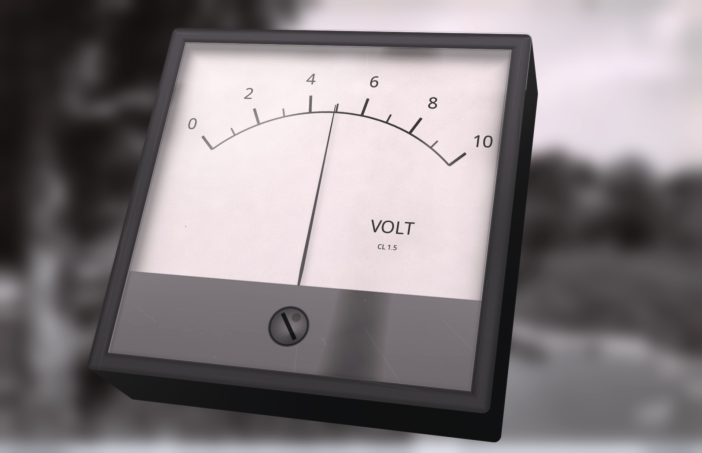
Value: 5 V
